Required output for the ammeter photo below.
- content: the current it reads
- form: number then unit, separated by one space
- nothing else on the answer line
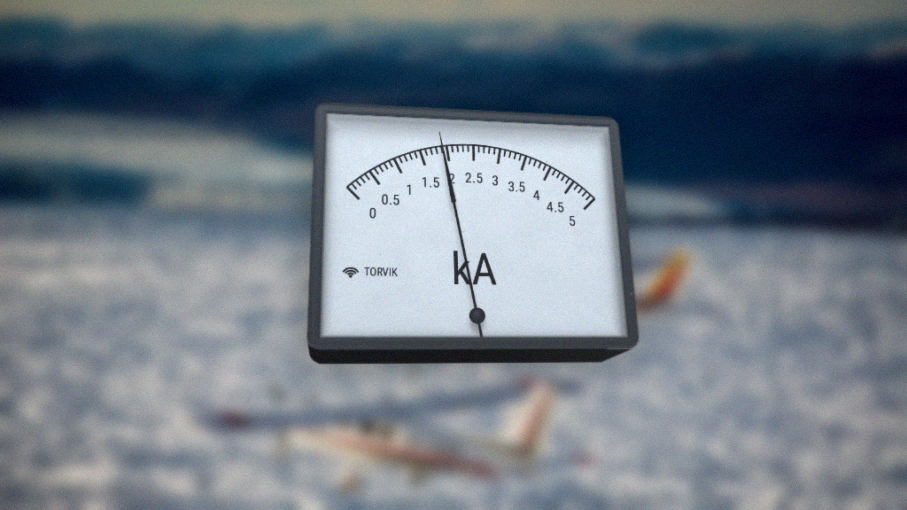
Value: 1.9 kA
